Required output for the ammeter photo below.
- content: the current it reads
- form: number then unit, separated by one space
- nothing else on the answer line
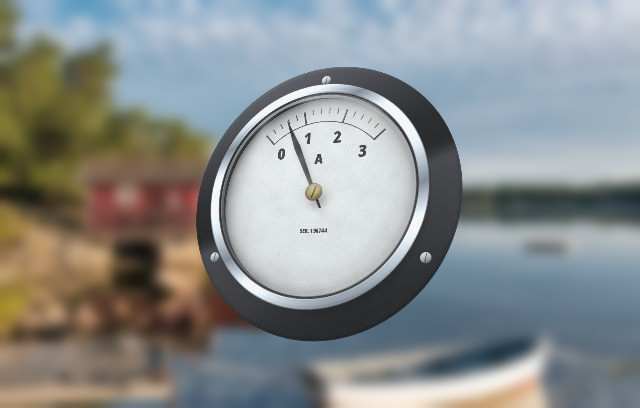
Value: 0.6 A
